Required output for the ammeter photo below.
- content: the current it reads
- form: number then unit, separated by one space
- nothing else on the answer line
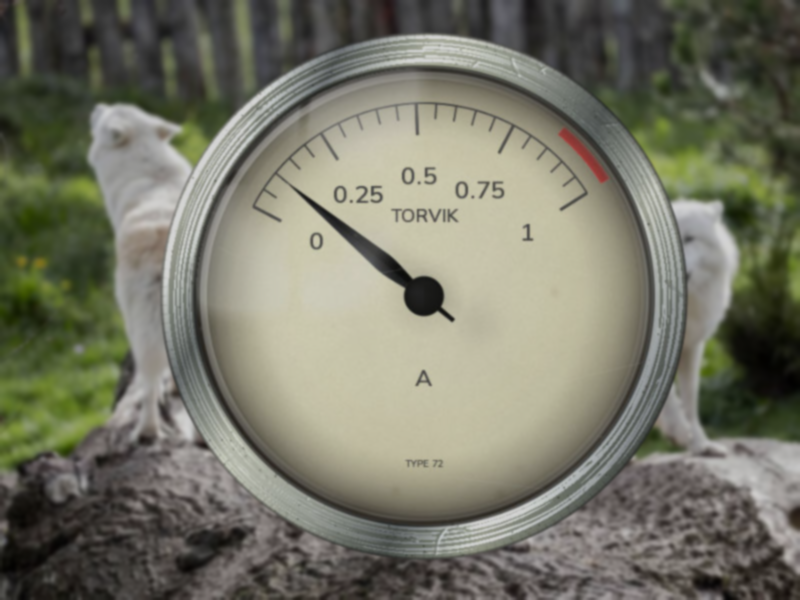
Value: 0.1 A
